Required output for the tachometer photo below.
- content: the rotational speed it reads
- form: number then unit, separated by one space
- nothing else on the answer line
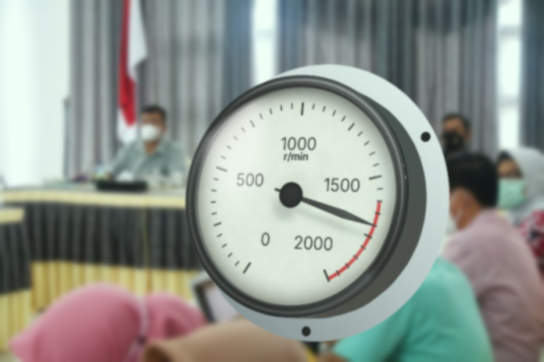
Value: 1700 rpm
